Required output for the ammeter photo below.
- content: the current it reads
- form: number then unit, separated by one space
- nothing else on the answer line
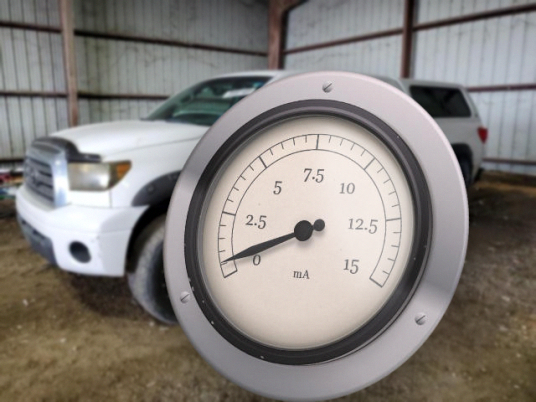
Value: 0.5 mA
